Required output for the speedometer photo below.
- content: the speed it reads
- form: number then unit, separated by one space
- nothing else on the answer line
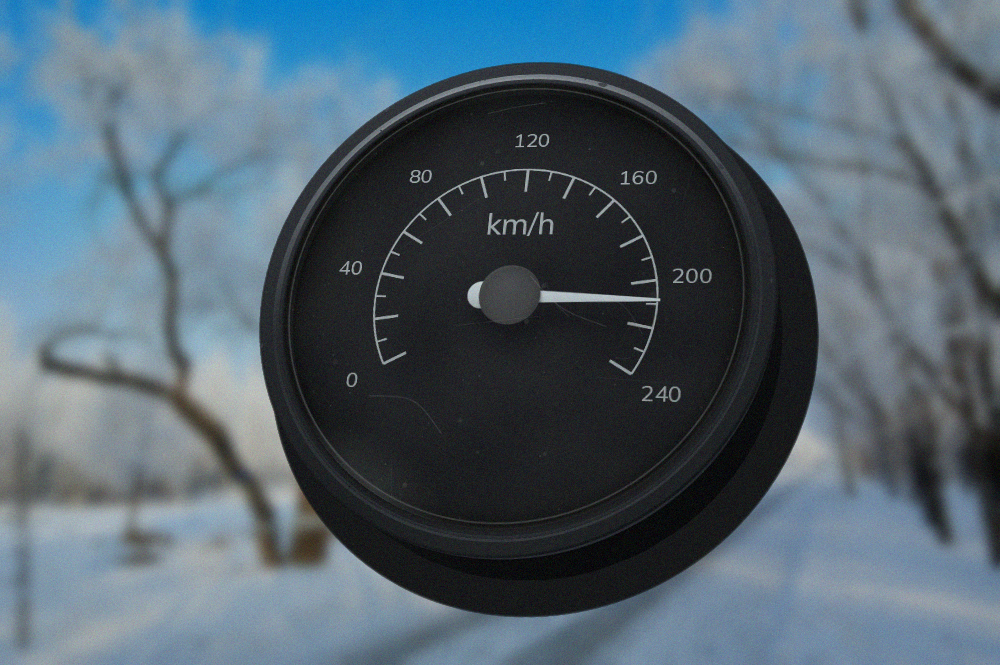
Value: 210 km/h
